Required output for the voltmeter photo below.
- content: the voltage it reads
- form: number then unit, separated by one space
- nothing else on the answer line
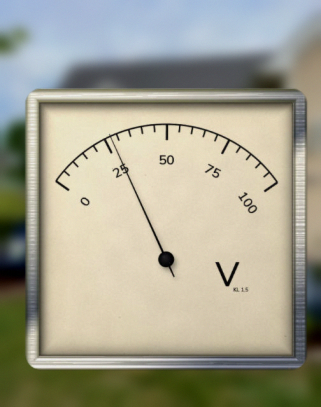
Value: 27.5 V
